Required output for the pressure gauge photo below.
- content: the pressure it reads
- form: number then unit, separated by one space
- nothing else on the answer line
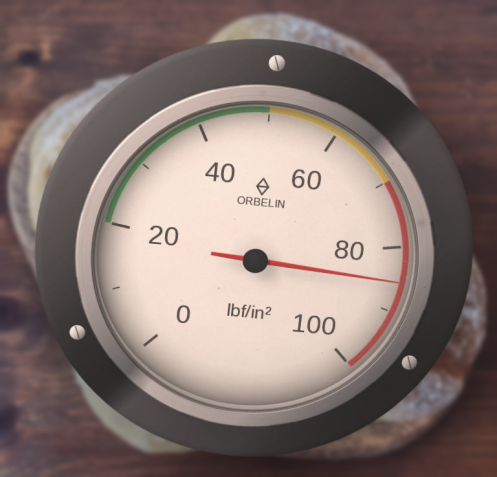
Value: 85 psi
